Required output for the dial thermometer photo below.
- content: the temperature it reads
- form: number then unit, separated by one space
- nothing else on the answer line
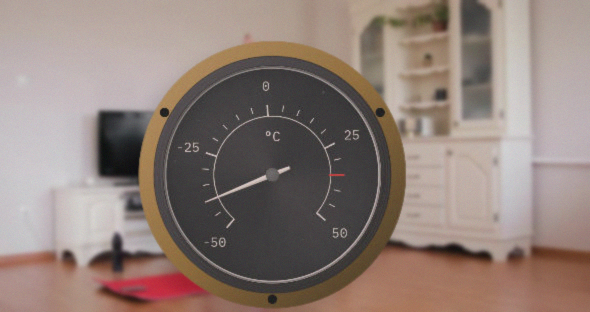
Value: -40 °C
